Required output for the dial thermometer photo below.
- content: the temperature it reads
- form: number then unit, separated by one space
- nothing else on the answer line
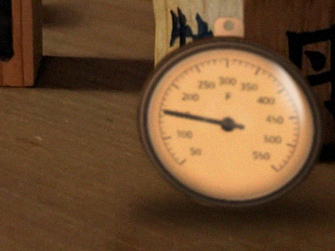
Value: 150 °F
